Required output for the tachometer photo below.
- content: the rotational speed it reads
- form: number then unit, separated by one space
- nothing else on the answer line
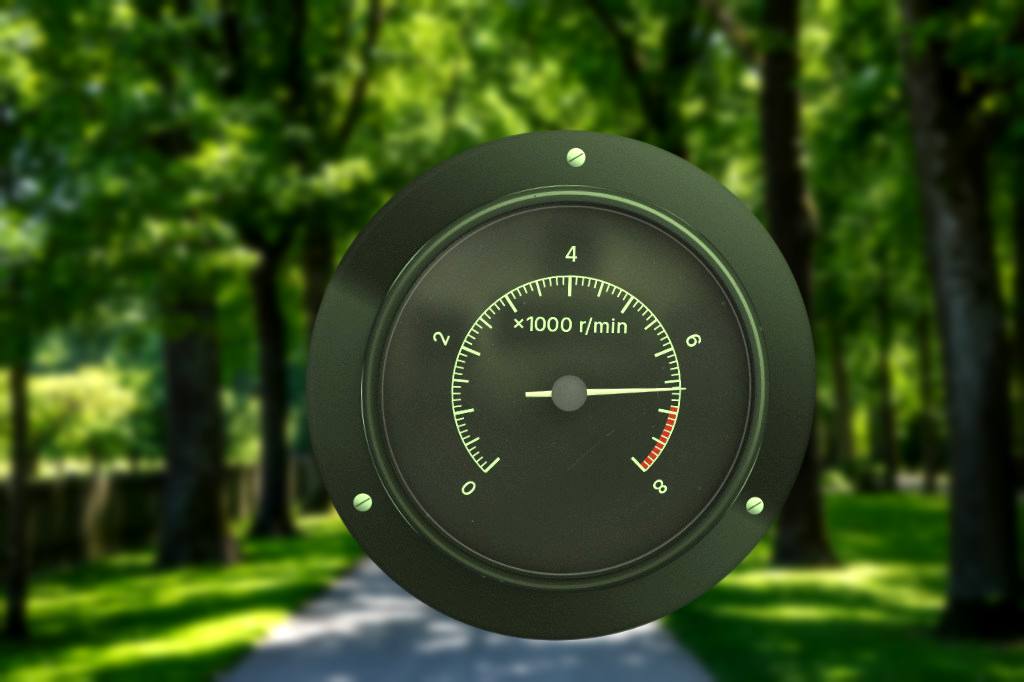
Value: 6600 rpm
